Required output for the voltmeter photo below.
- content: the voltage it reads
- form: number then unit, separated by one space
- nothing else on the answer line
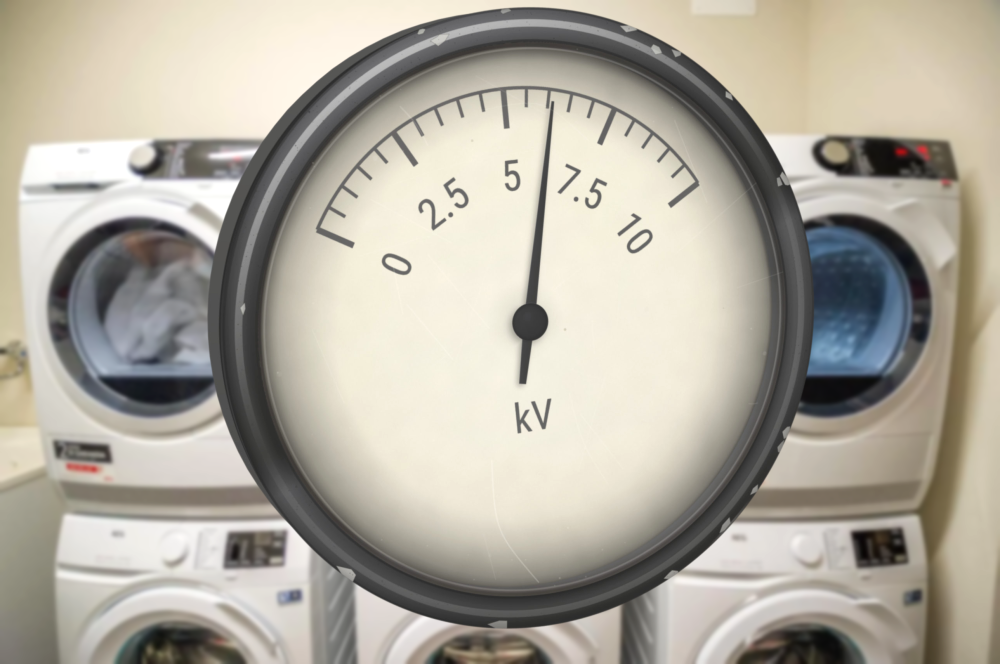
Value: 6 kV
